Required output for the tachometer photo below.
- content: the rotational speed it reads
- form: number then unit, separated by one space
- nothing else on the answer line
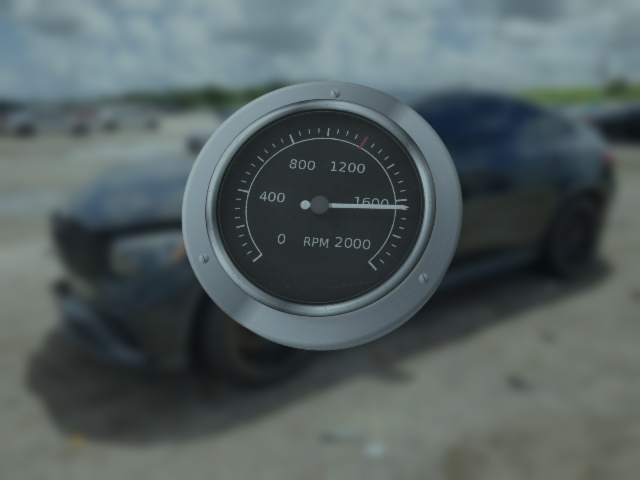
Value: 1650 rpm
